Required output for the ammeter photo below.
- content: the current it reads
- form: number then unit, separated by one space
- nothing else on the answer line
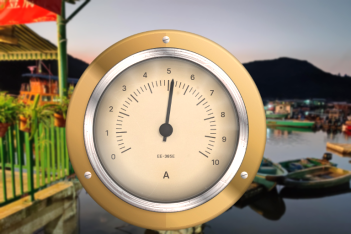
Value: 5.2 A
